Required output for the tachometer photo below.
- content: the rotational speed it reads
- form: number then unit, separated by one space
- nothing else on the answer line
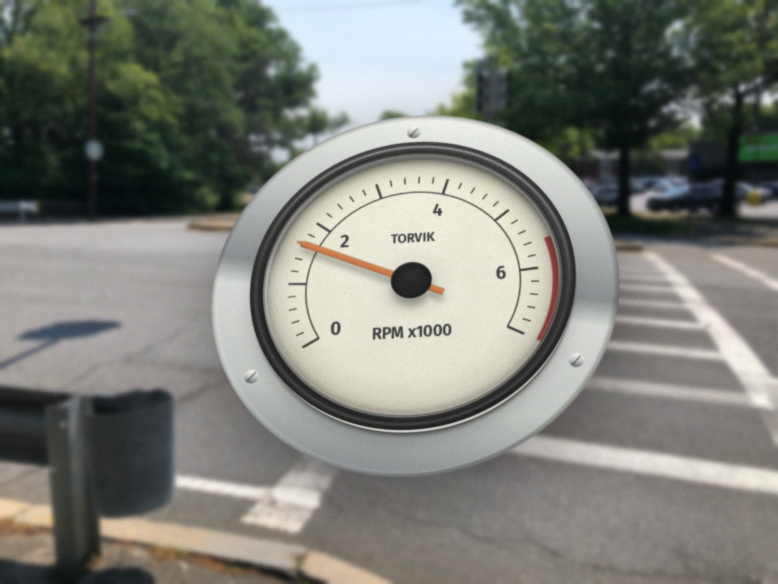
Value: 1600 rpm
